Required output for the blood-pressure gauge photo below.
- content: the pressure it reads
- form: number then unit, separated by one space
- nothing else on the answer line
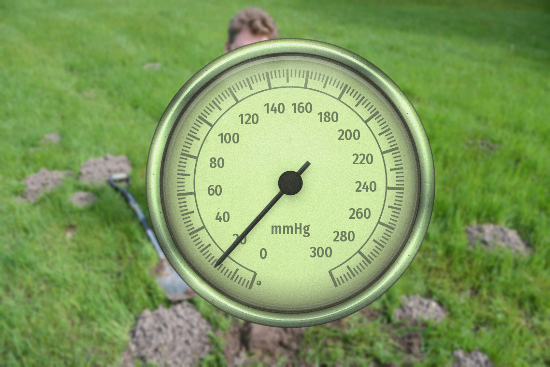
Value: 20 mmHg
